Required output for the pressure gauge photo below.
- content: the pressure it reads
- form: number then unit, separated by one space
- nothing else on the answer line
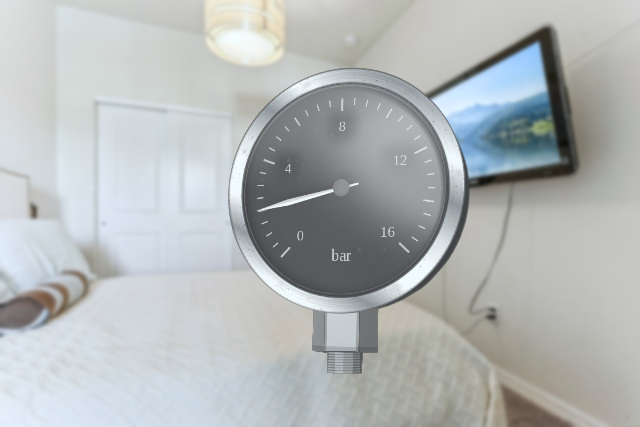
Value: 2 bar
